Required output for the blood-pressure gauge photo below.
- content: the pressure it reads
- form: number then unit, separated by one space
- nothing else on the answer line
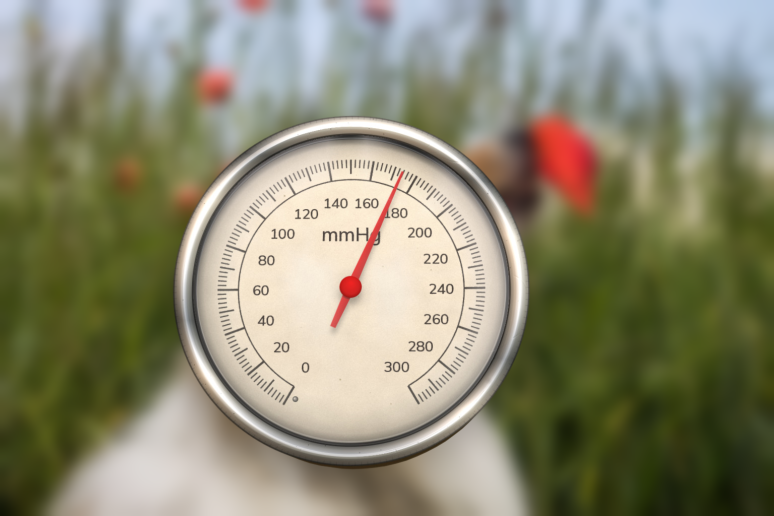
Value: 174 mmHg
